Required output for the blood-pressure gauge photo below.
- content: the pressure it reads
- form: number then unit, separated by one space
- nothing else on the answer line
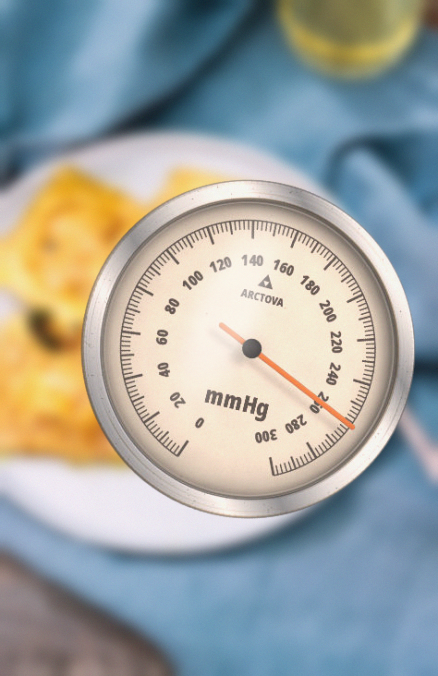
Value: 260 mmHg
